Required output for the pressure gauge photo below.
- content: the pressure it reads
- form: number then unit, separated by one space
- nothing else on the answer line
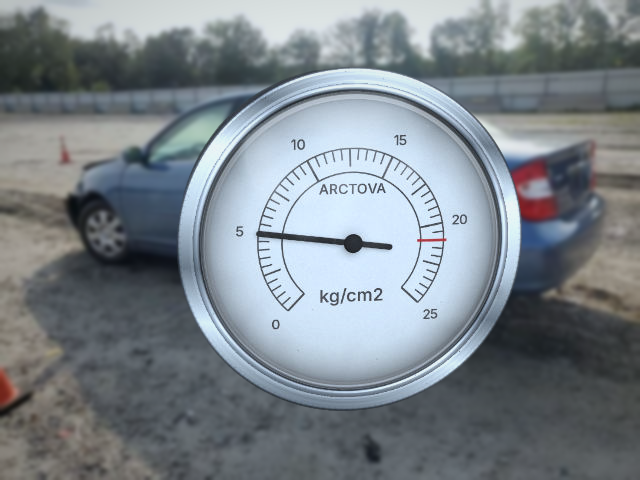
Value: 5 kg/cm²
